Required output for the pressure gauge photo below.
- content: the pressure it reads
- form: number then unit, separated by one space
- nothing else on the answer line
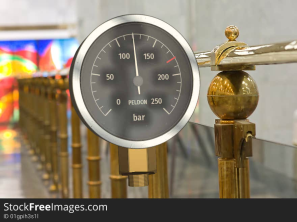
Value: 120 bar
